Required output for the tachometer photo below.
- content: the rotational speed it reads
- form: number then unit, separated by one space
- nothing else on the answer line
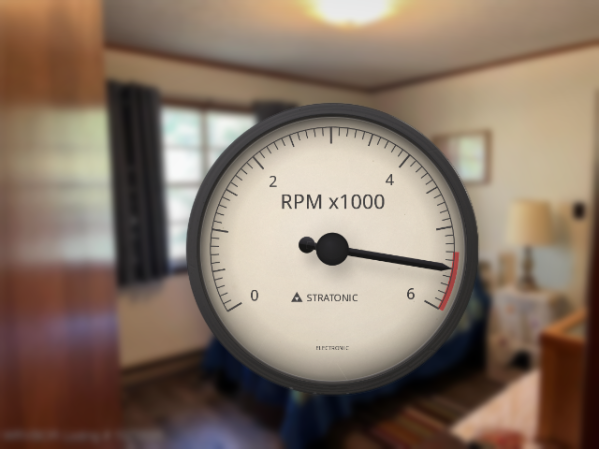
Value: 5500 rpm
